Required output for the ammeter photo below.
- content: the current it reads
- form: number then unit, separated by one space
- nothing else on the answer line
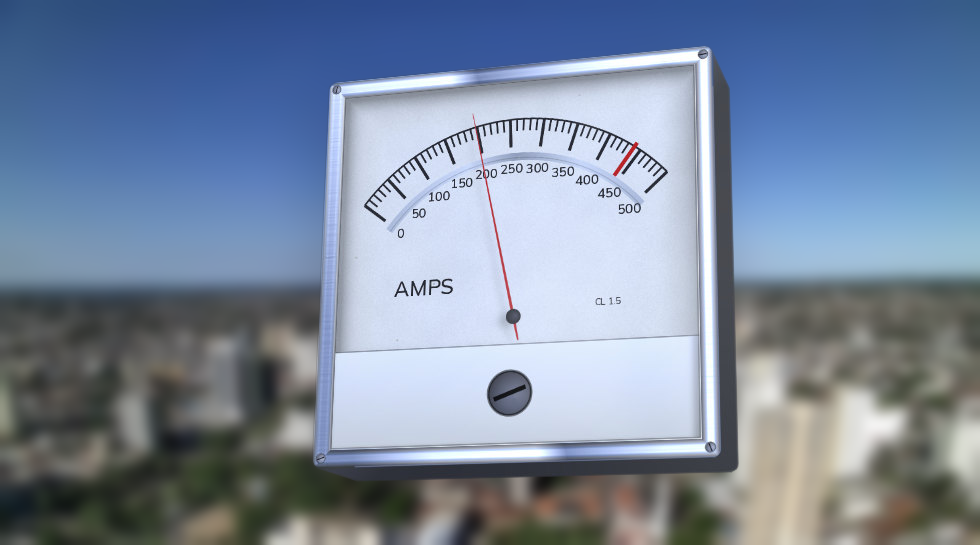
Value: 200 A
